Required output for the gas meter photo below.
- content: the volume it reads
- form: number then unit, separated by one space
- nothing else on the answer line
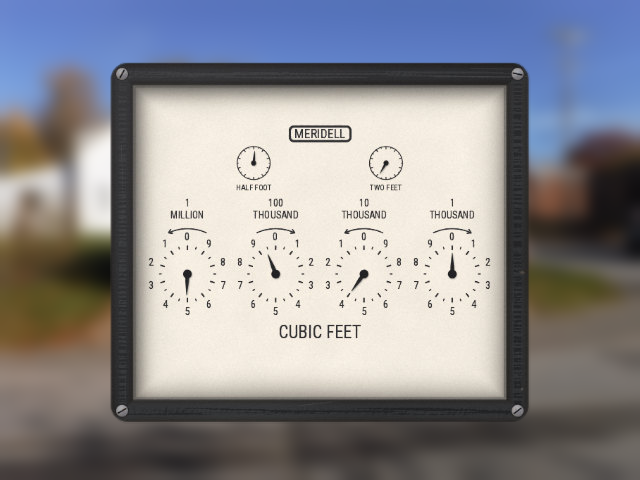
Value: 494000 ft³
